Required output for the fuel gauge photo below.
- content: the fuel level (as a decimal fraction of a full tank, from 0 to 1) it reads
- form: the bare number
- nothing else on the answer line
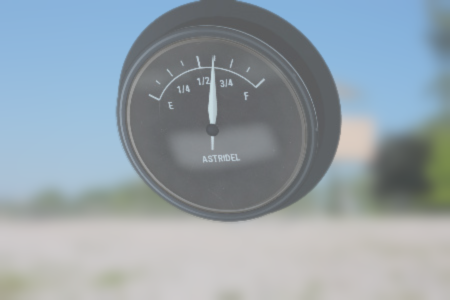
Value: 0.625
